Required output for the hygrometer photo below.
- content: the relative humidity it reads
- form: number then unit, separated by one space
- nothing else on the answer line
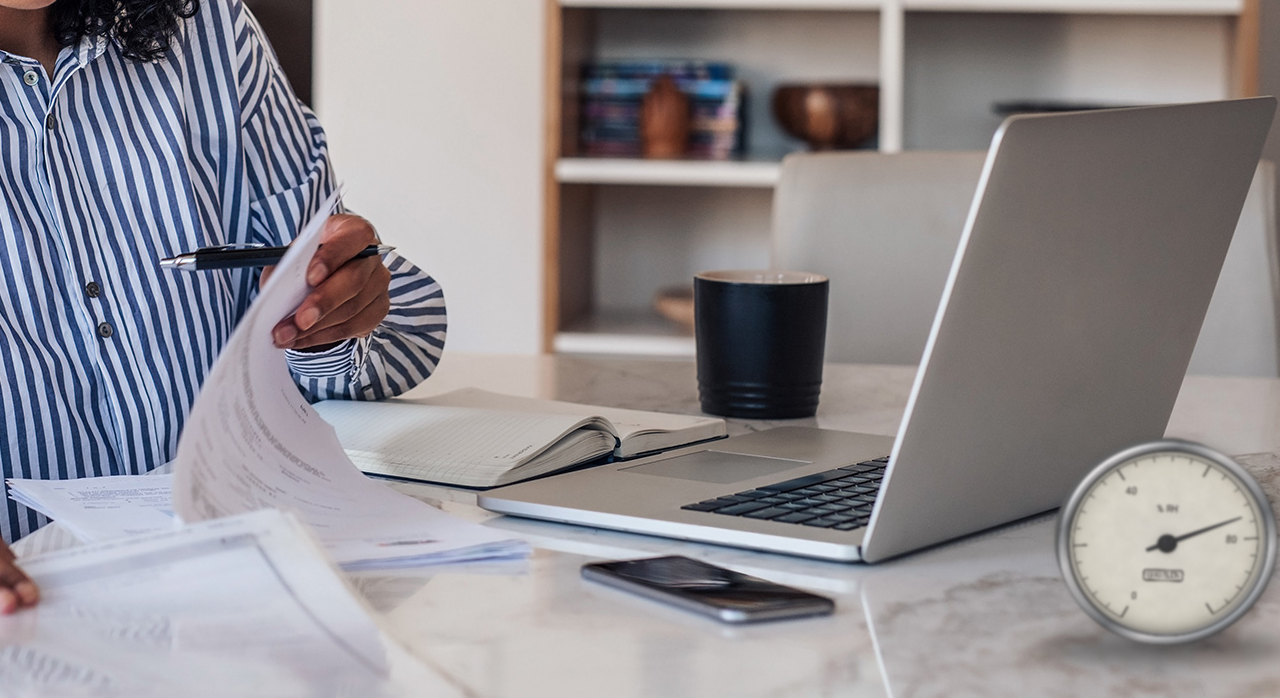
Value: 74 %
